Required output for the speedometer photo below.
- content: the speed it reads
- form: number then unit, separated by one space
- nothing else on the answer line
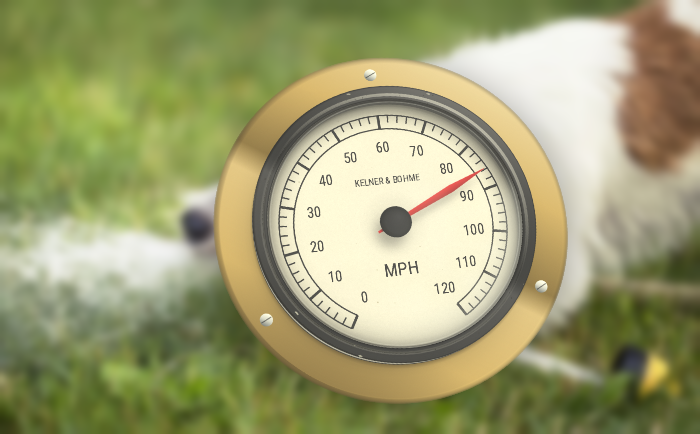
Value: 86 mph
